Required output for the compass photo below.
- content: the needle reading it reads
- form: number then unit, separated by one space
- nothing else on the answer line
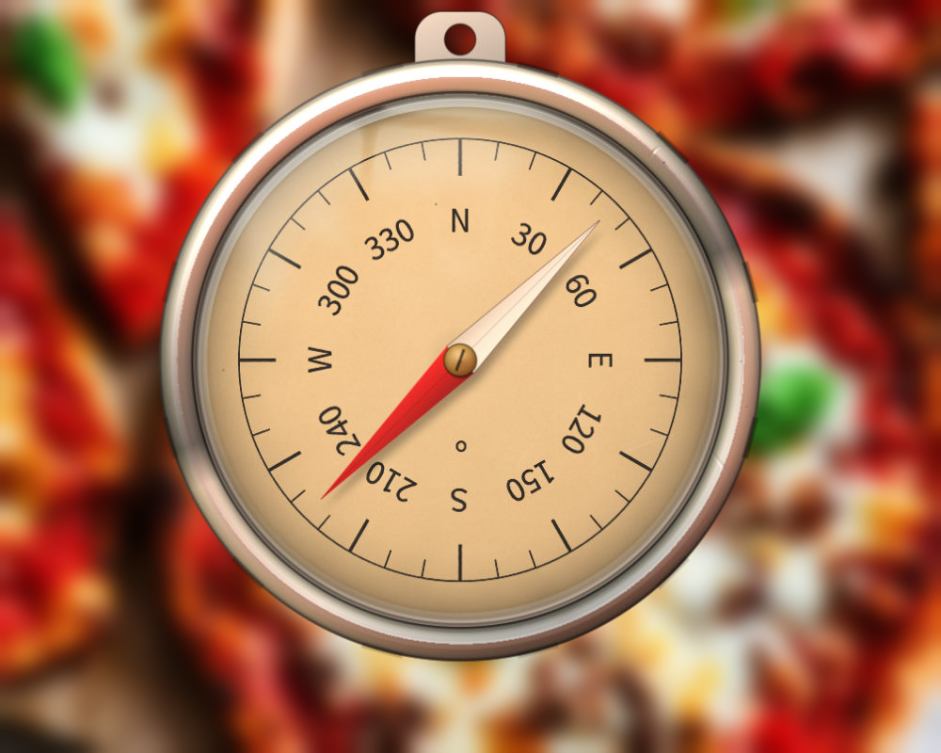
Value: 225 °
